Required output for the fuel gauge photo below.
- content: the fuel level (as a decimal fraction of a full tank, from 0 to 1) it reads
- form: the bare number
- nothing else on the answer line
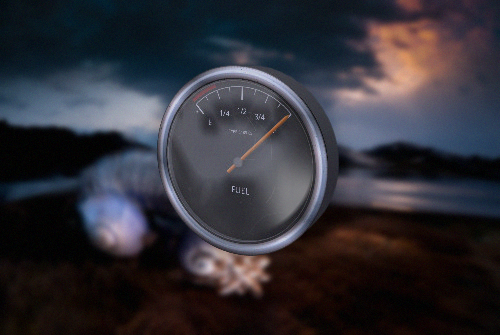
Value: 1
